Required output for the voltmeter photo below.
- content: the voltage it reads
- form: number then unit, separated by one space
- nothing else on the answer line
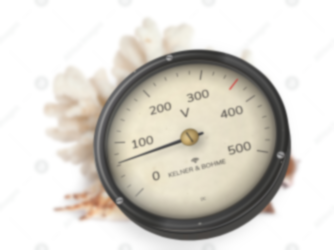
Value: 60 V
